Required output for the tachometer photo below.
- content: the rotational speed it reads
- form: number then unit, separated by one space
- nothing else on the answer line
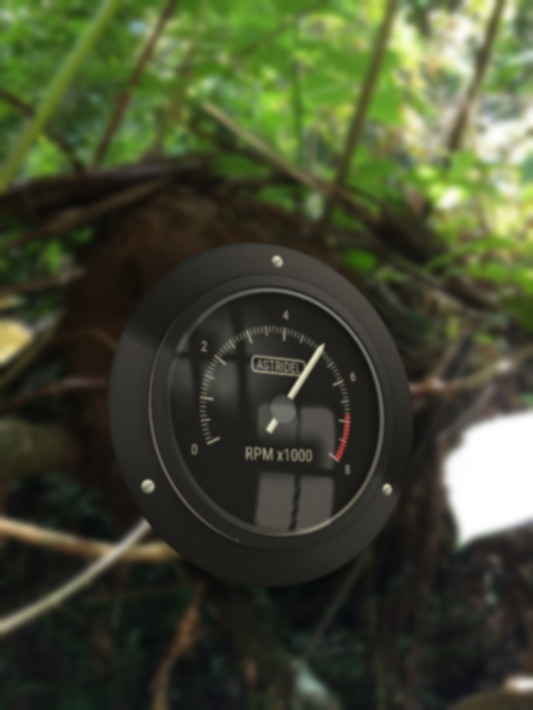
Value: 5000 rpm
